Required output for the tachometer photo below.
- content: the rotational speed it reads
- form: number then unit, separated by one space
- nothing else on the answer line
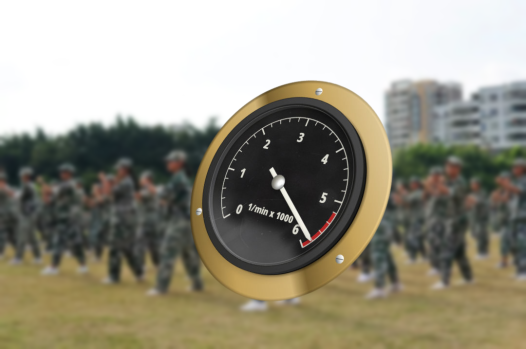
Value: 5800 rpm
